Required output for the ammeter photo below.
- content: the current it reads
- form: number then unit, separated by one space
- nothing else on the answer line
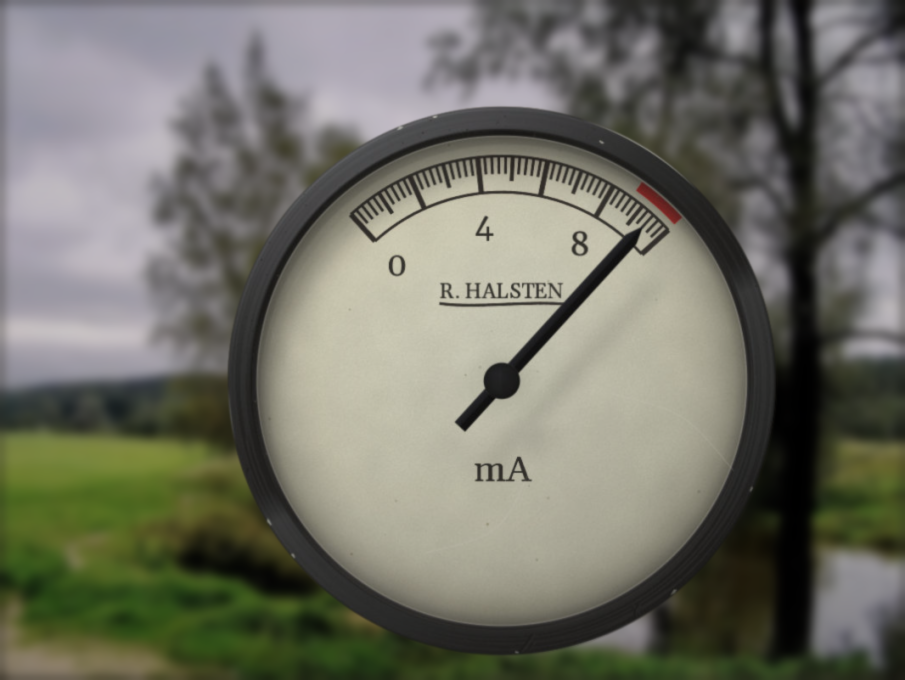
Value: 9.4 mA
